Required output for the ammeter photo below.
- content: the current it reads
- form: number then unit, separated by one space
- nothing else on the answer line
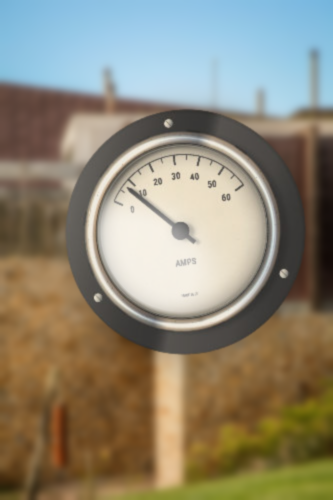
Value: 7.5 A
